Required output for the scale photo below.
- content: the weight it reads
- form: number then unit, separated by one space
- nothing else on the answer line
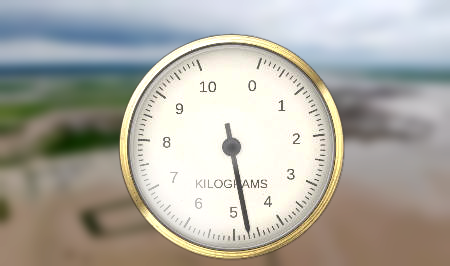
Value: 4.7 kg
